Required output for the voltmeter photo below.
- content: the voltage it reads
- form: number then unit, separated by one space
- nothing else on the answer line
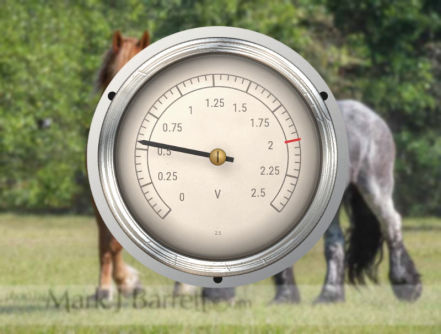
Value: 0.55 V
